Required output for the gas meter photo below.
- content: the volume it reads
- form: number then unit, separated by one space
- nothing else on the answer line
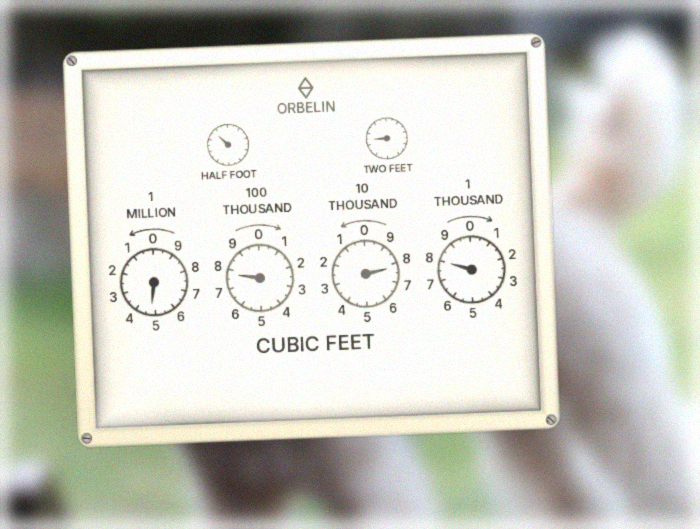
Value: 477800 ft³
